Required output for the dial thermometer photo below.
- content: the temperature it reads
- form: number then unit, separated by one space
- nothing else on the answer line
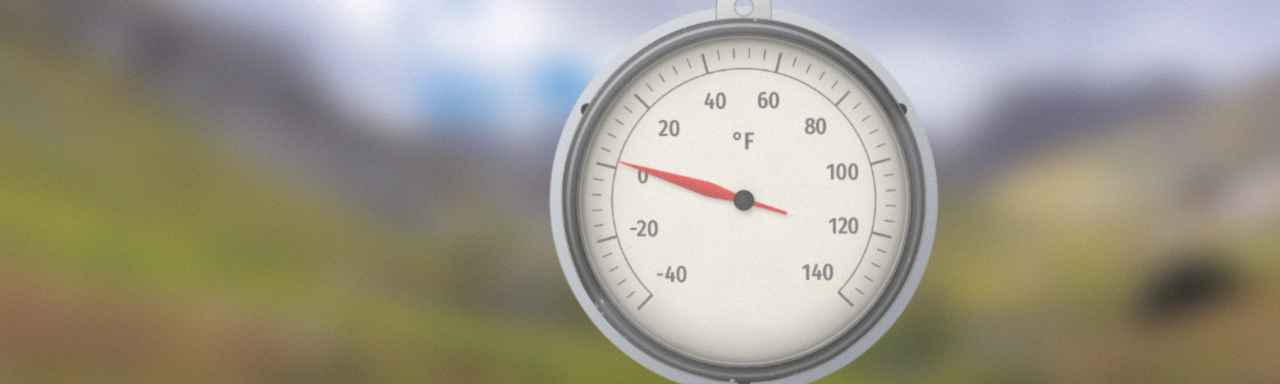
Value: 2 °F
